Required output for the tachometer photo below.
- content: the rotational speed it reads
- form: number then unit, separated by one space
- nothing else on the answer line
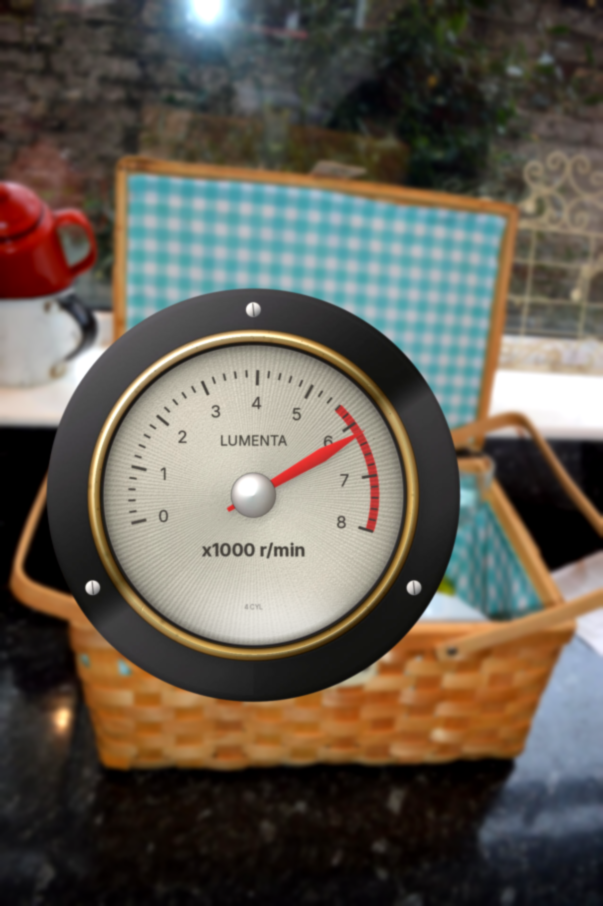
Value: 6200 rpm
